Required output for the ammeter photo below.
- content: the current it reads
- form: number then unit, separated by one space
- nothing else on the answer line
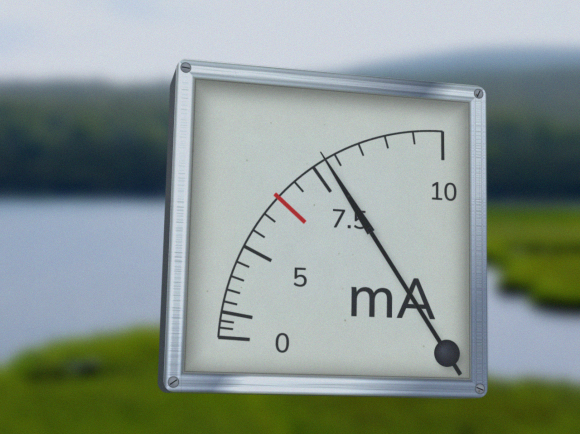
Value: 7.75 mA
